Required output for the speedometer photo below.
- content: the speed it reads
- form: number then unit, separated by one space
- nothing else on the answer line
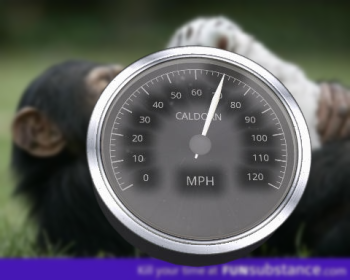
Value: 70 mph
